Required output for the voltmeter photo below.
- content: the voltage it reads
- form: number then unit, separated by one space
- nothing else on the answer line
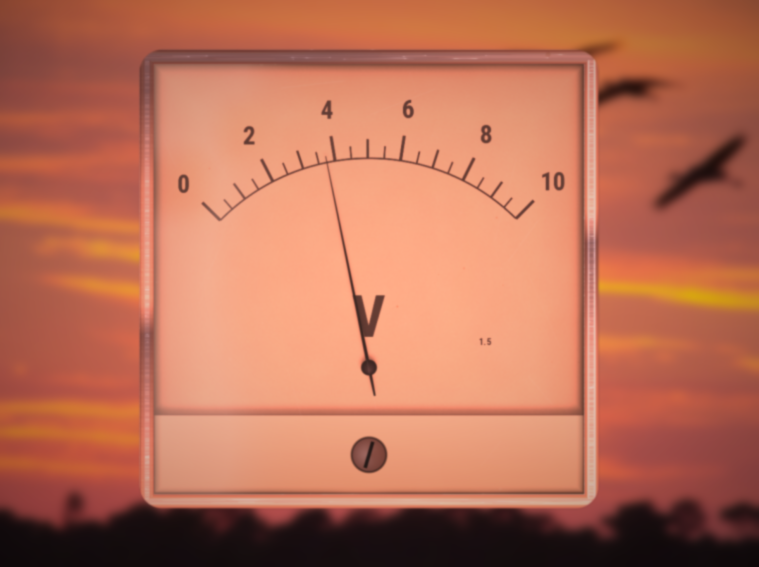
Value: 3.75 V
